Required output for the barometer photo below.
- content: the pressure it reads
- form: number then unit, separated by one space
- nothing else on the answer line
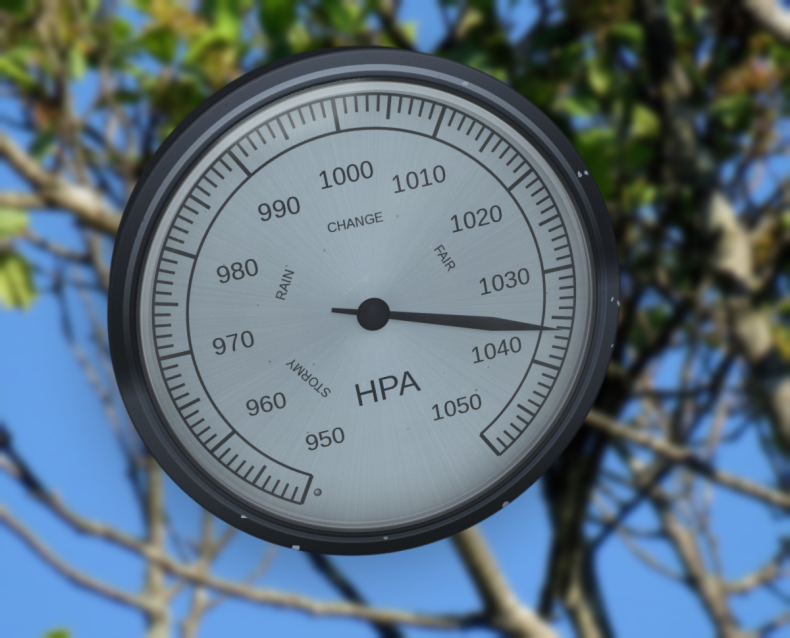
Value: 1036 hPa
